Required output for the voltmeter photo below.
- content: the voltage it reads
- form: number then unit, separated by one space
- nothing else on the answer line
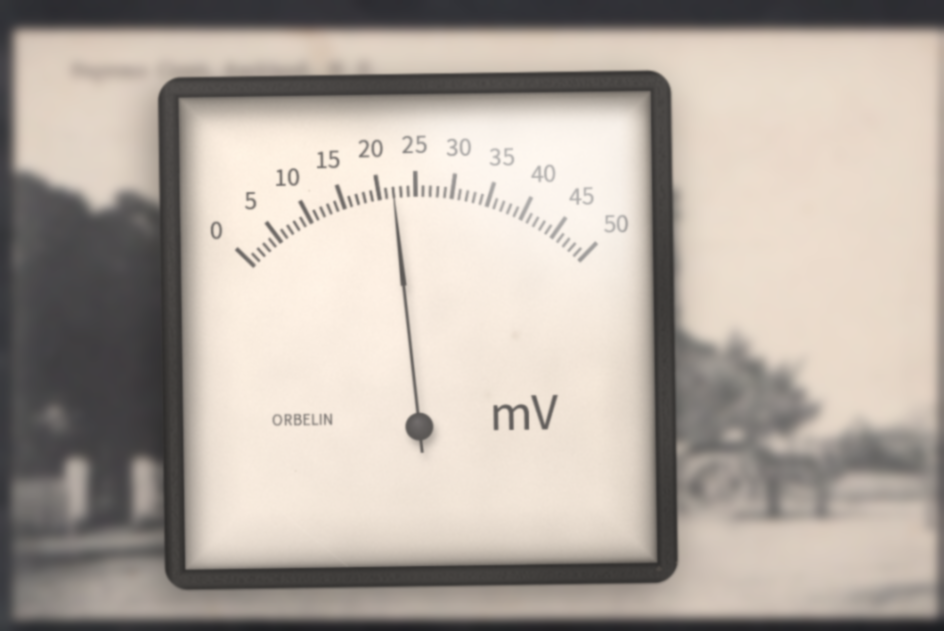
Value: 22 mV
